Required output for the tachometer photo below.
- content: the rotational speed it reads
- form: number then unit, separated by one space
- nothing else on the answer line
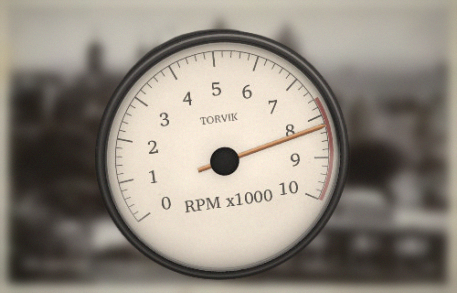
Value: 8200 rpm
